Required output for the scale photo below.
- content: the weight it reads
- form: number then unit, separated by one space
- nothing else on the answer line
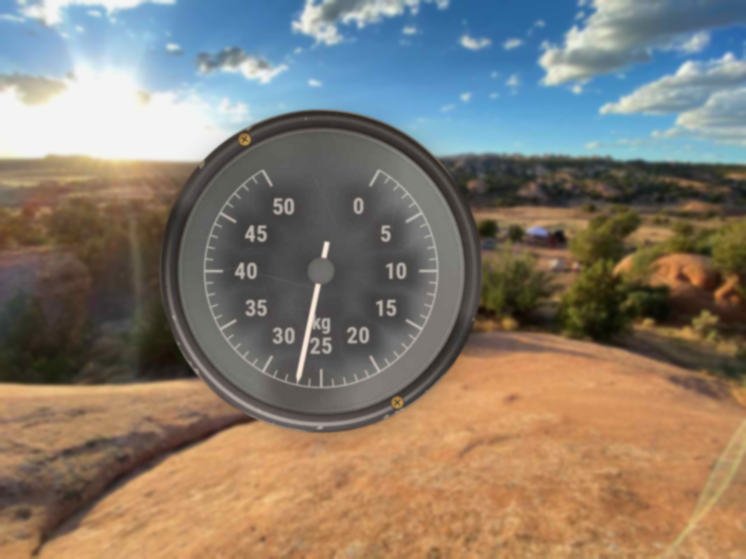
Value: 27 kg
